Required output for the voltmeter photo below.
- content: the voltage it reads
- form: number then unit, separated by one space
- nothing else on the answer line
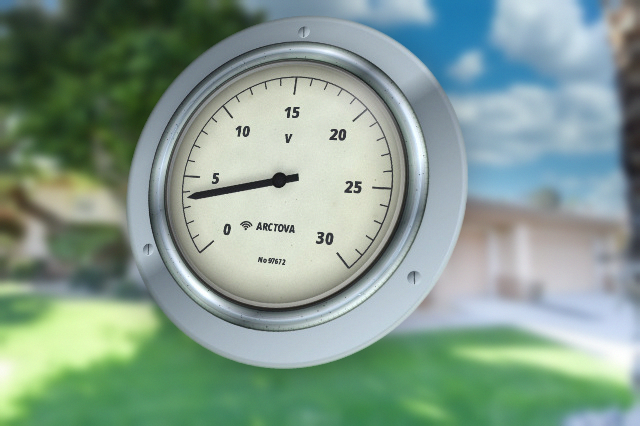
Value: 3.5 V
